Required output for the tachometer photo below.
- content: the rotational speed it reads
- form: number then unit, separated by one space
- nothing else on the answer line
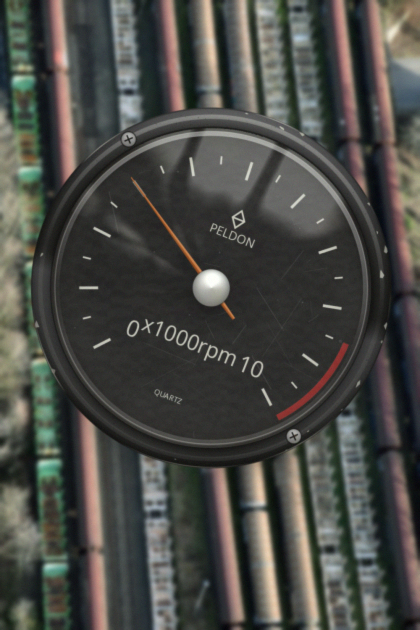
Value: 3000 rpm
